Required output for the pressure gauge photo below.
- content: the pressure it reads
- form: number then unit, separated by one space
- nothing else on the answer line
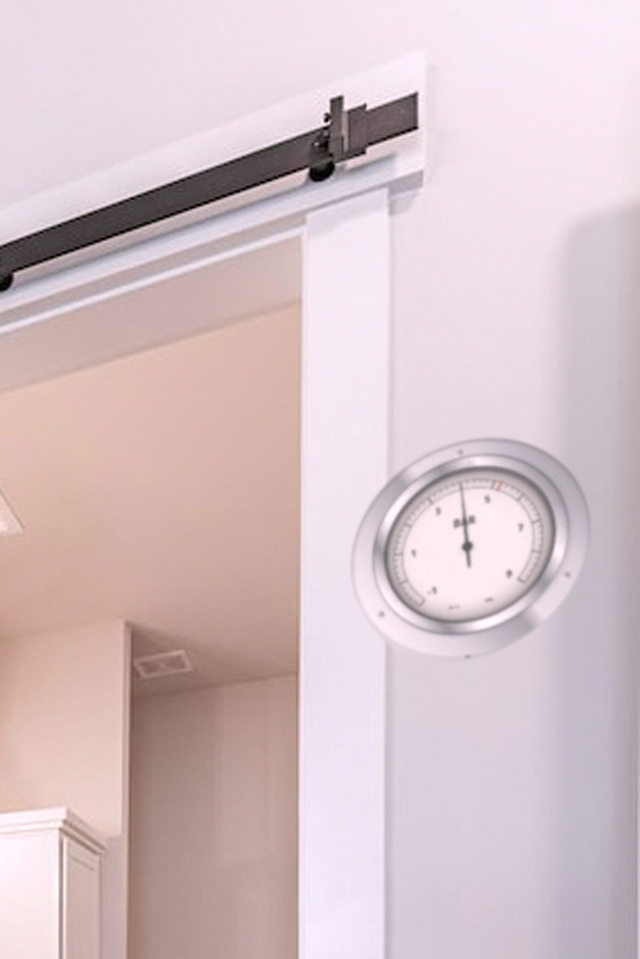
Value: 4 bar
